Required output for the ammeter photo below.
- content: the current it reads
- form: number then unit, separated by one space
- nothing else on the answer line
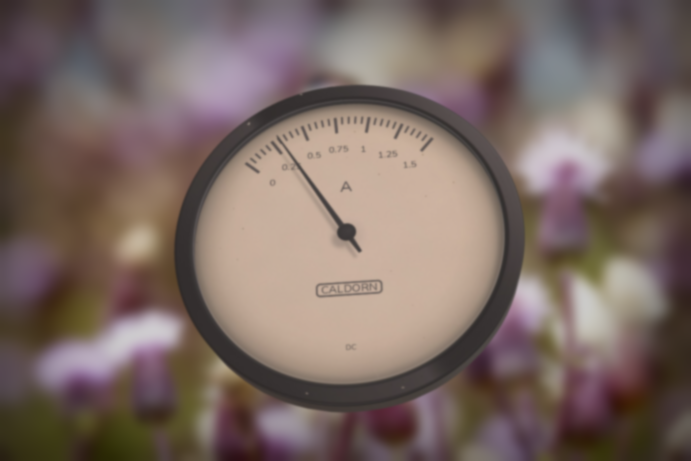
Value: 0.3 A
